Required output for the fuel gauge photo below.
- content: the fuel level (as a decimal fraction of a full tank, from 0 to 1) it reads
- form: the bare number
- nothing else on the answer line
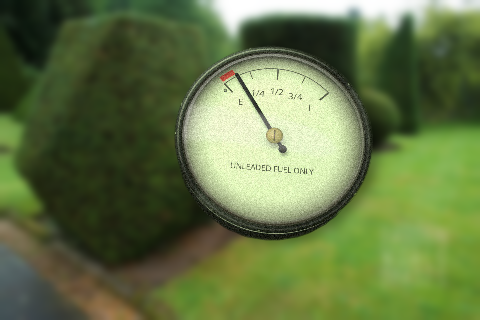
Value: 0.125
